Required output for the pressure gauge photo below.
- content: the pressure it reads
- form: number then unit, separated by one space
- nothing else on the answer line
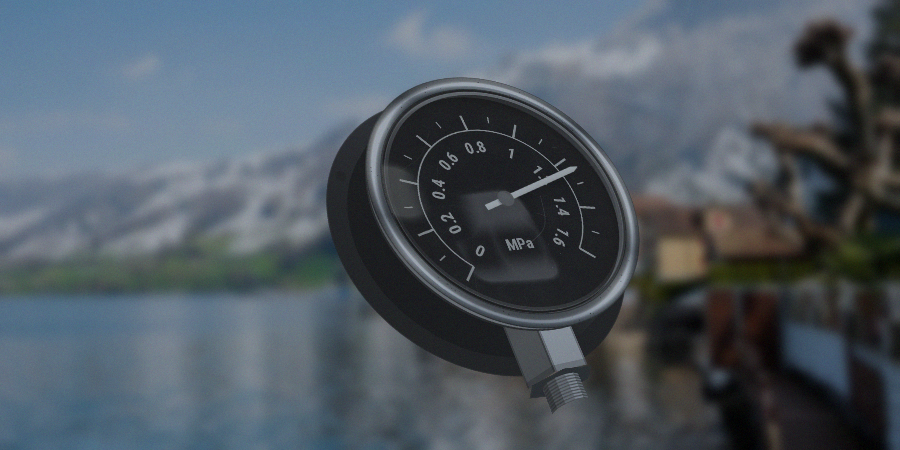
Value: 1.25 MPa
